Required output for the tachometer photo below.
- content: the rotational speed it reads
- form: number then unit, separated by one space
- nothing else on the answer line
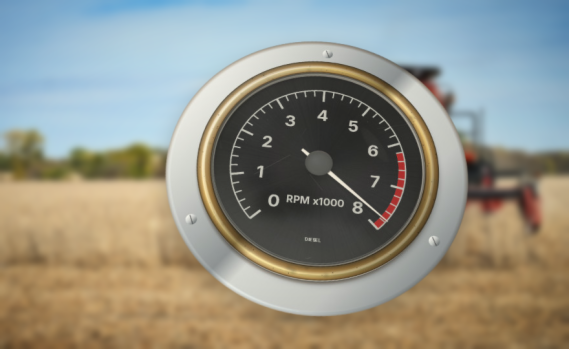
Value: 7800 rpm
